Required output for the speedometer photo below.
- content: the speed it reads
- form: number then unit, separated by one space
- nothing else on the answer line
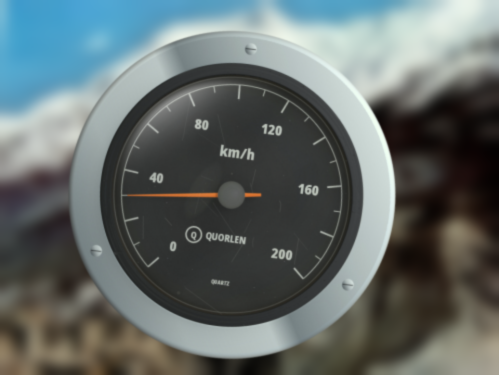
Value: 30 km/h
